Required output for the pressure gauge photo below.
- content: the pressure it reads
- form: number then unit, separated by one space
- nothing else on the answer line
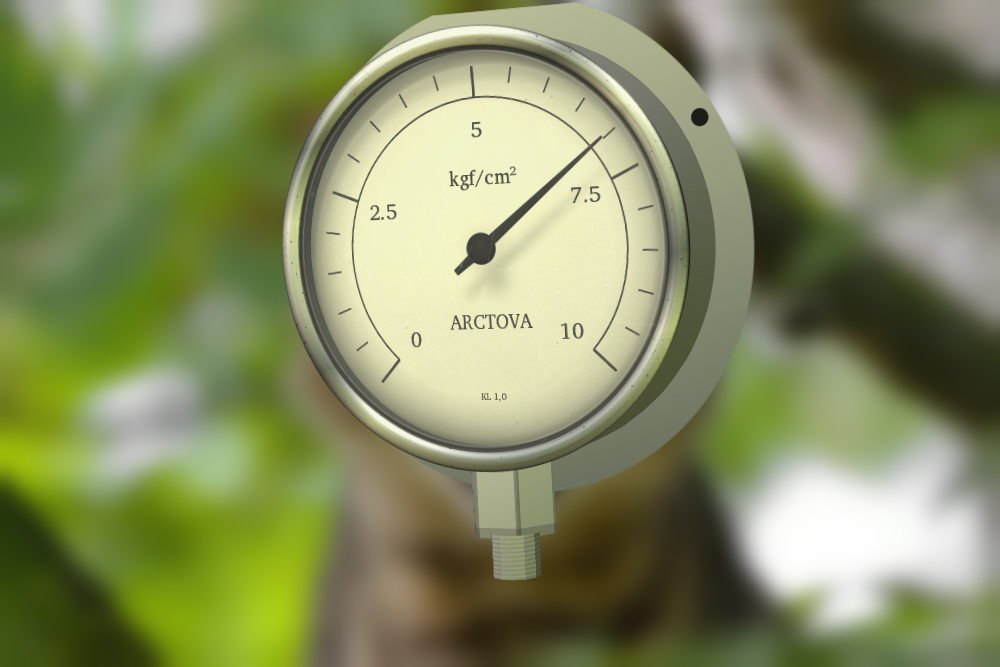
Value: 7 kg/cm²
